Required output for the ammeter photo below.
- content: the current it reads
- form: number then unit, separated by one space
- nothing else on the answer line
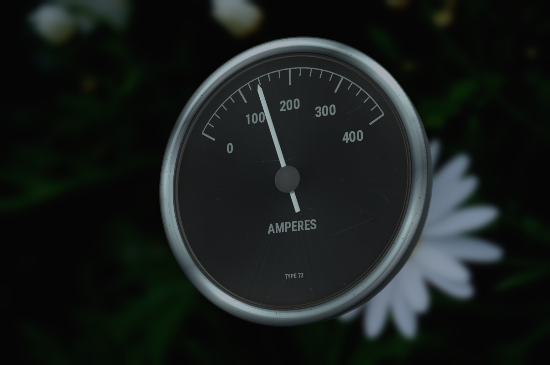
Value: 140 A
